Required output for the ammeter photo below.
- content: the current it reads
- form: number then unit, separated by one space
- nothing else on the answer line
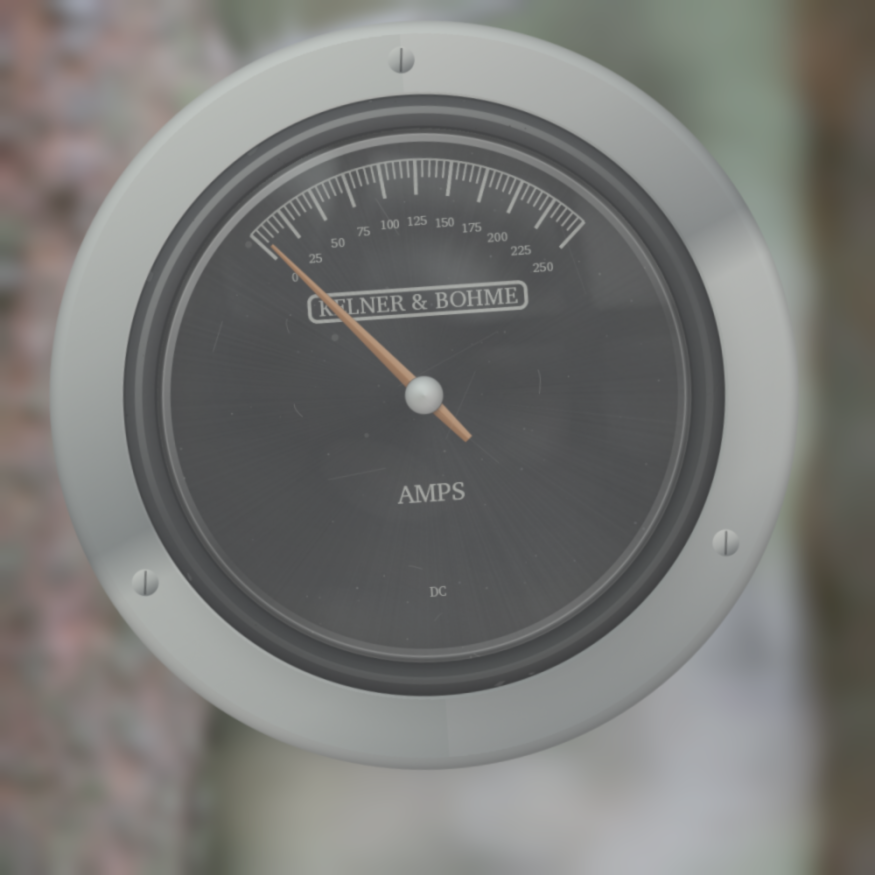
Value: 5 A
